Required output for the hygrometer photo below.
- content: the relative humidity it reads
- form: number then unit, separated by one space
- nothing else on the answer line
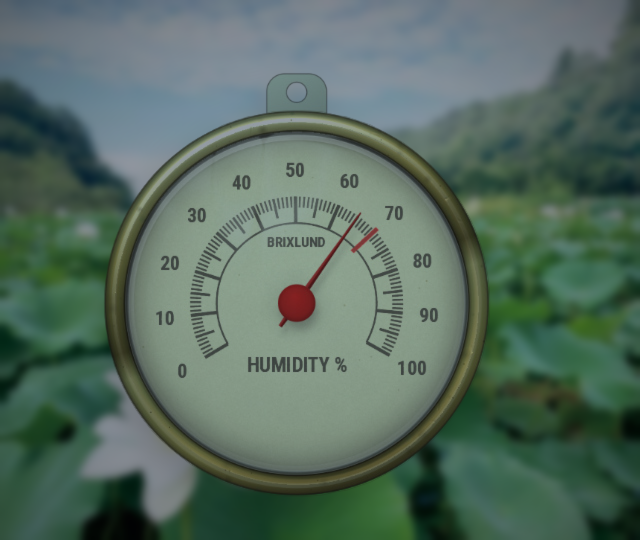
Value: 65 %
